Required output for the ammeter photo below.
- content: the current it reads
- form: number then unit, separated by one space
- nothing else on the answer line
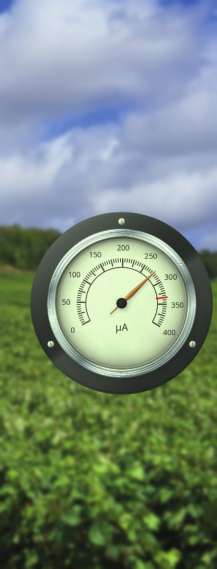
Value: 275 µA
